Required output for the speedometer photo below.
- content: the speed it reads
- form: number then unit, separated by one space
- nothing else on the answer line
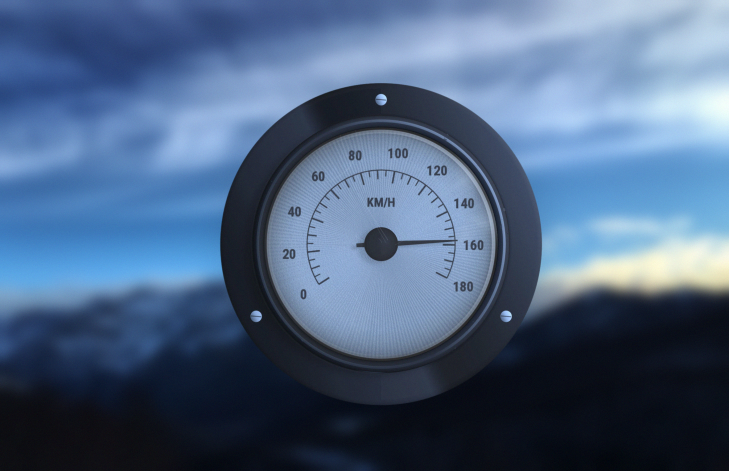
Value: 157.5 km/h
